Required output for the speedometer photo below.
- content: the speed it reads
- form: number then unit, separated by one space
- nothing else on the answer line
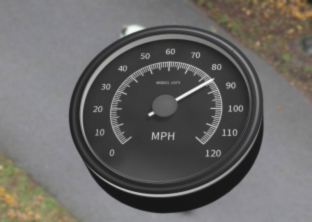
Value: 85 mph
